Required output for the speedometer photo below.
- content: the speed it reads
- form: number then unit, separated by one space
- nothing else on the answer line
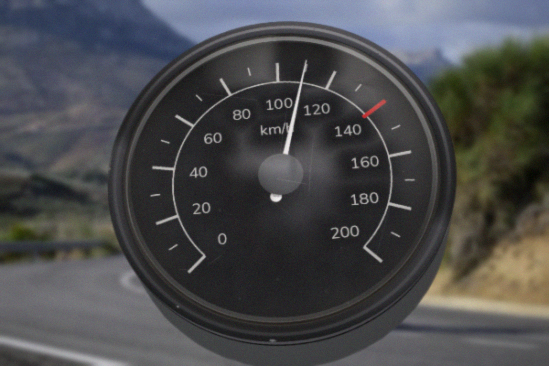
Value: 110 km/h
